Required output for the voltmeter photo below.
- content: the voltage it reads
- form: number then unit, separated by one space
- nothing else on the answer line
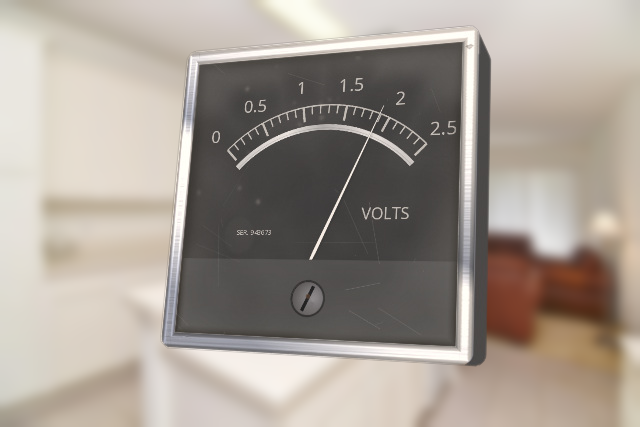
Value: 1.9 V
